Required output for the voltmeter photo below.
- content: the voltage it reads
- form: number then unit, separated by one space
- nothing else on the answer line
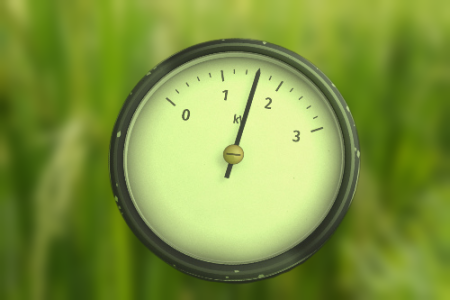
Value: 1.6 kV
